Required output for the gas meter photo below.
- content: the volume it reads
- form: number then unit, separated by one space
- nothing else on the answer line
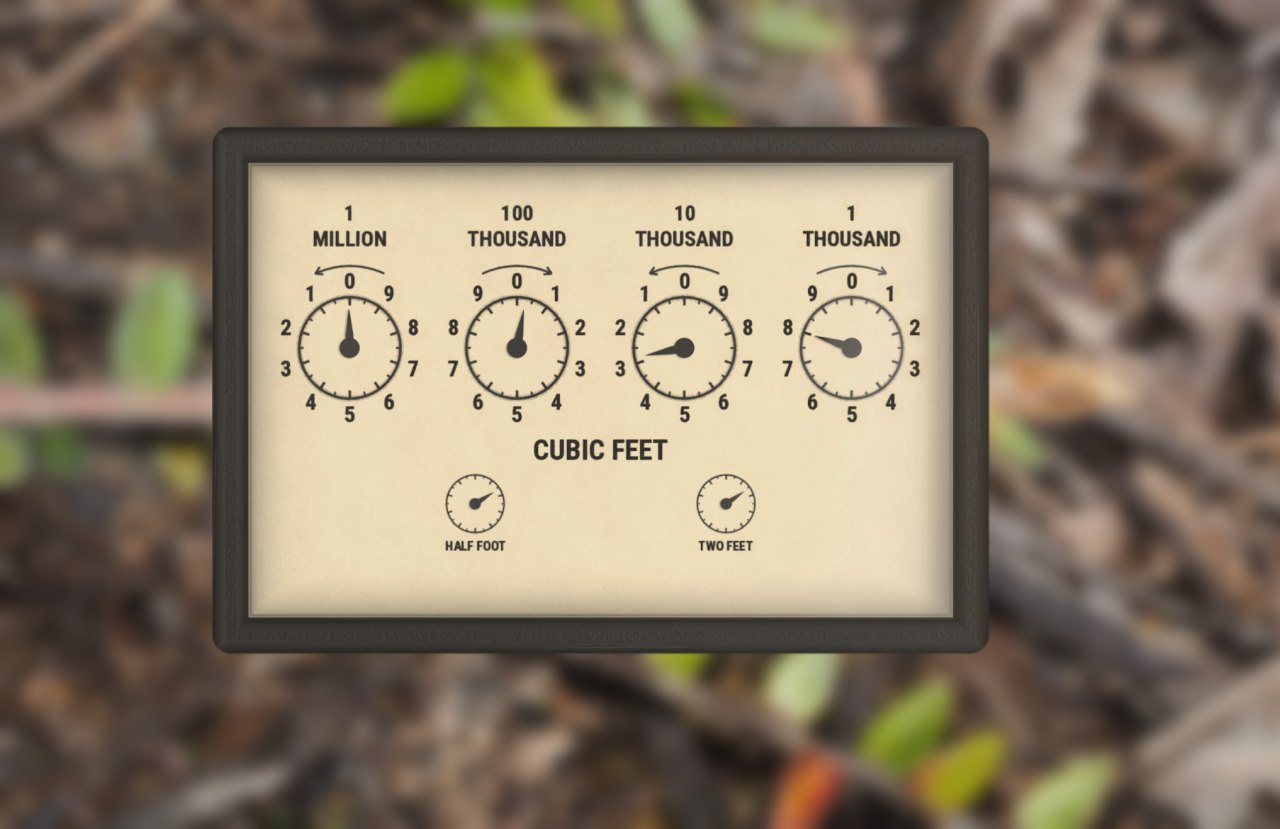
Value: 2800 ft³
